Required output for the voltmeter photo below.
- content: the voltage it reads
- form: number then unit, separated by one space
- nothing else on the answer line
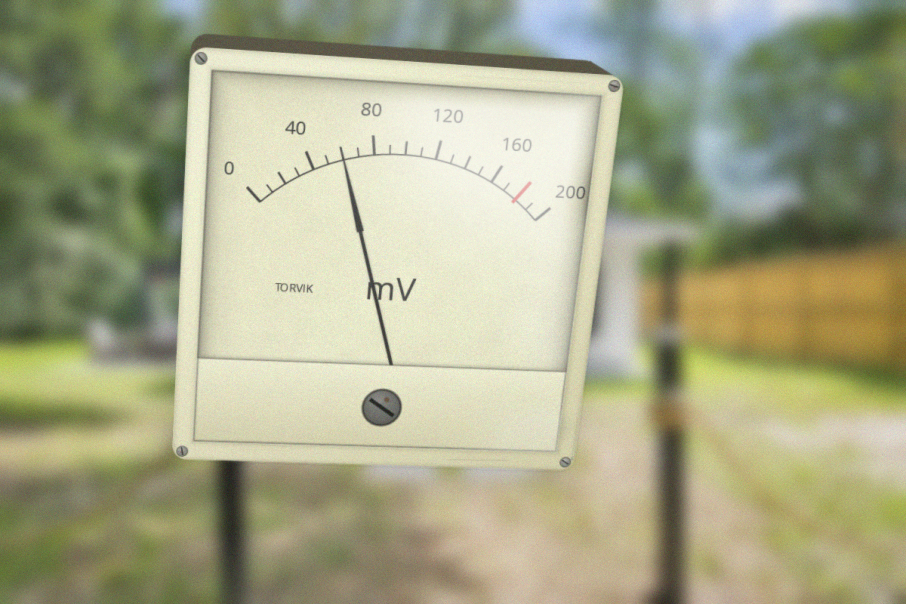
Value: 60 mV
